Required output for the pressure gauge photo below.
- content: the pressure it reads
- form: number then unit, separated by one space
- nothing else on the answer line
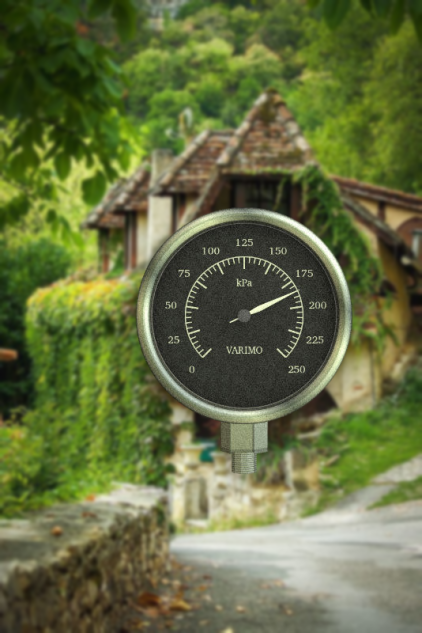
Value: 185 kPa
